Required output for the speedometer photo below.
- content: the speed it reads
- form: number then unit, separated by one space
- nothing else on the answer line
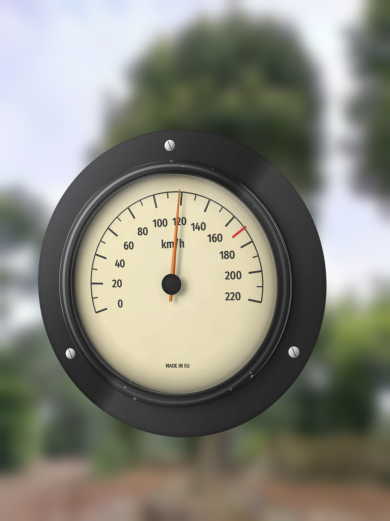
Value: 120 km/h
